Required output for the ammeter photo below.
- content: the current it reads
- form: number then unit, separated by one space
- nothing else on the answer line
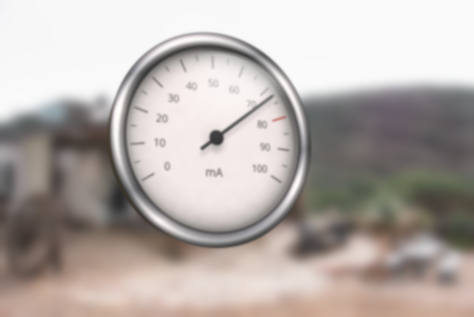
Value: 72.5 mA
